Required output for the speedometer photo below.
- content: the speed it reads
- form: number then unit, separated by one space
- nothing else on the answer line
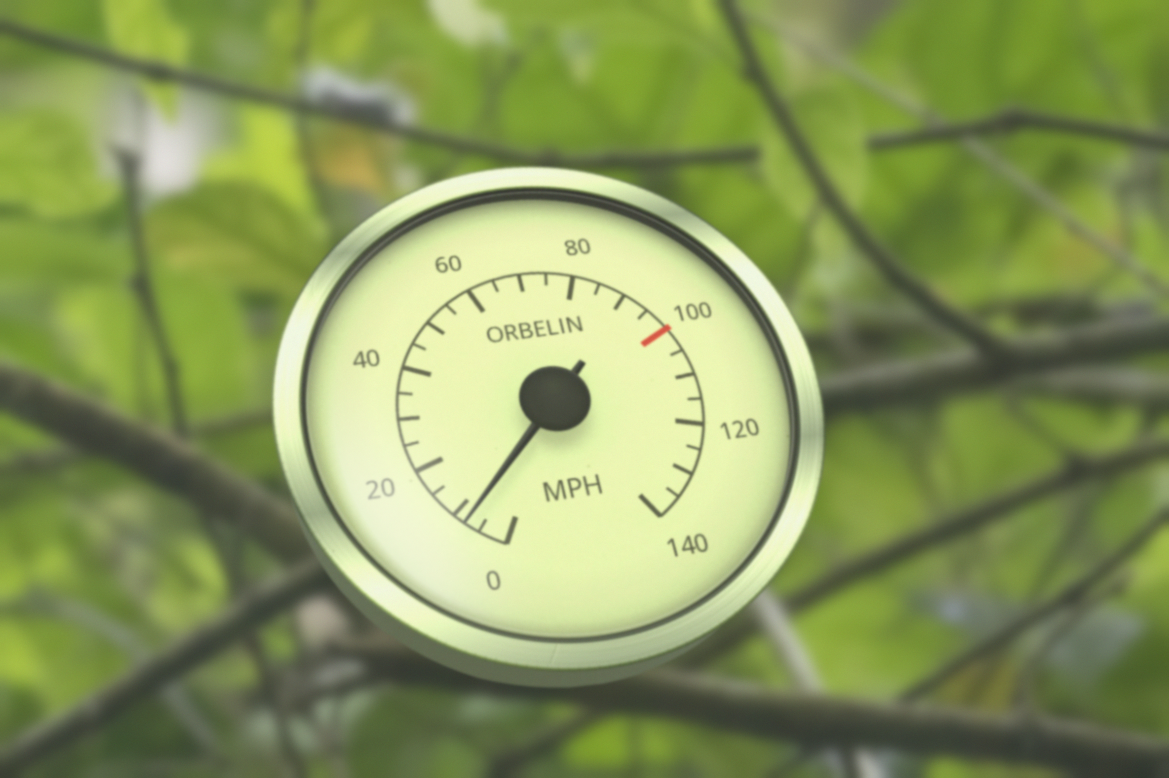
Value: 7.5 mph
